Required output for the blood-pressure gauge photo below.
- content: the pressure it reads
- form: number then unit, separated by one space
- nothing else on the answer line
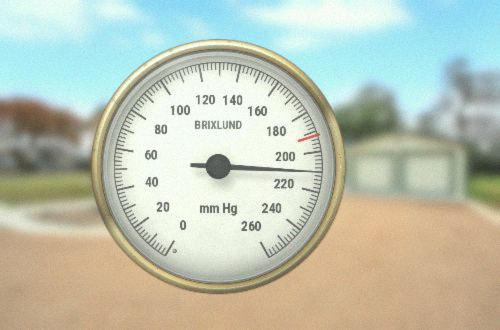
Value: 210 mmHg
